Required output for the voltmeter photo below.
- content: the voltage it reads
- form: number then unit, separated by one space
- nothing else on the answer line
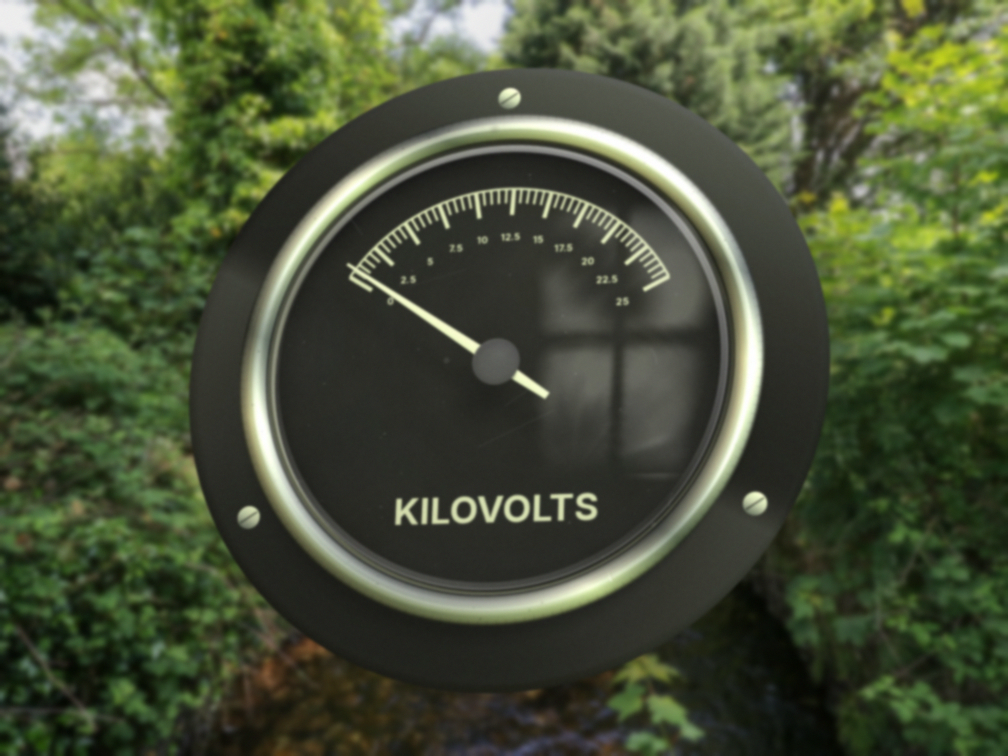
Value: 0.5 kV
